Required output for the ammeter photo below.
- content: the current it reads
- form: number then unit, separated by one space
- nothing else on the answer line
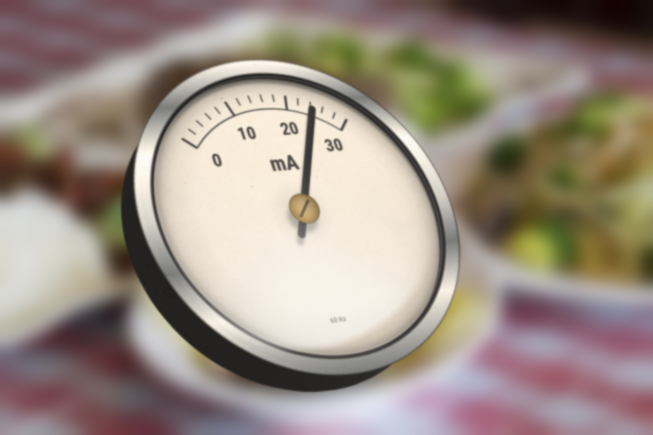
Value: 24 mA
